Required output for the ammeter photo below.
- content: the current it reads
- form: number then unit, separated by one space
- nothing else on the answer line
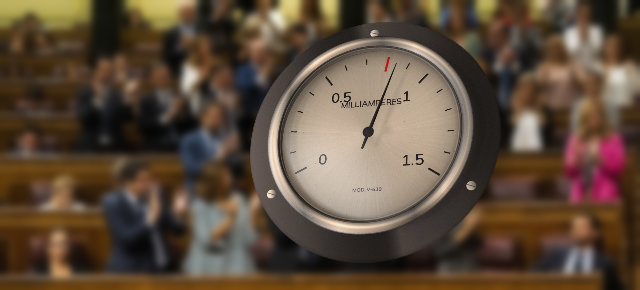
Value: 0.85 mA
